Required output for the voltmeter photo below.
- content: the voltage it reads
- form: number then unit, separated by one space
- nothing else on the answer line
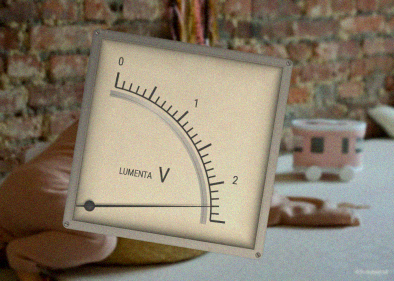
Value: 2.3 V
